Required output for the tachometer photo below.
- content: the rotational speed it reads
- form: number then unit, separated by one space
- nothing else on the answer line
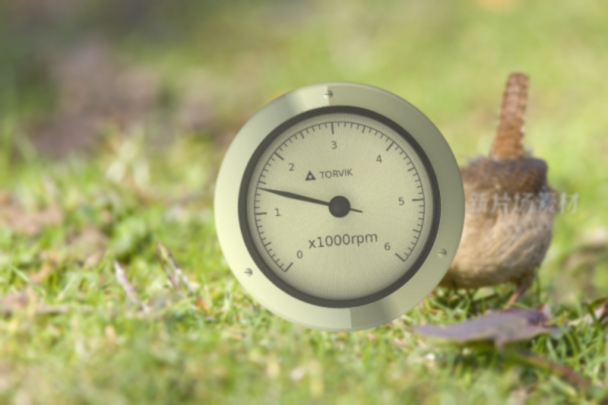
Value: 1400 rpm
